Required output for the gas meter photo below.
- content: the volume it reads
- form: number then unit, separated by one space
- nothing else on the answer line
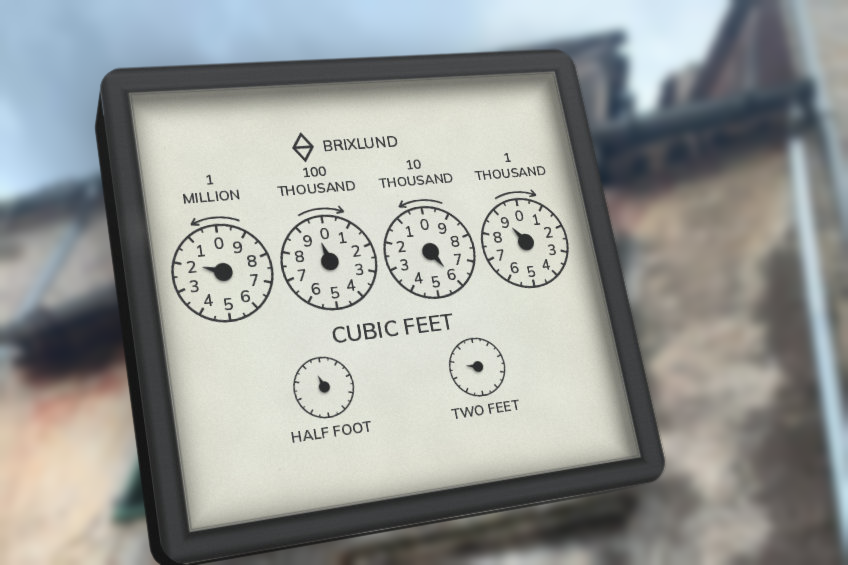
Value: 195900 ft³
